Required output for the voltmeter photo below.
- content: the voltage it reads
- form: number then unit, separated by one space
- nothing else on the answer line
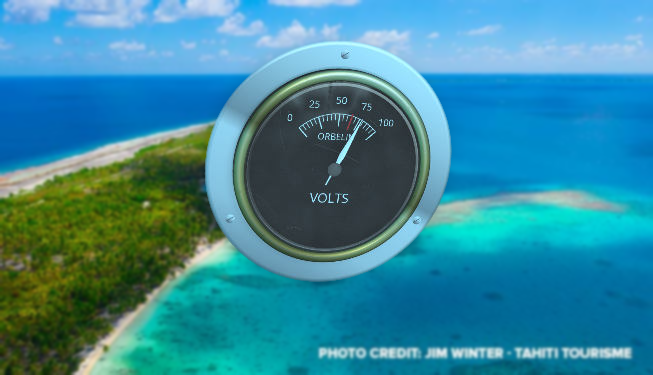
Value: 75 V
